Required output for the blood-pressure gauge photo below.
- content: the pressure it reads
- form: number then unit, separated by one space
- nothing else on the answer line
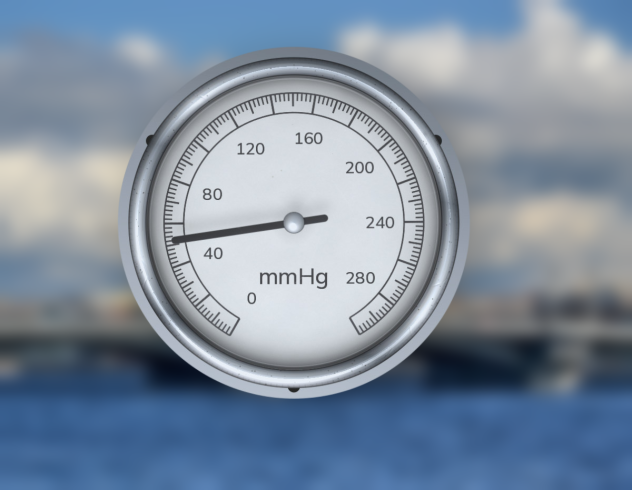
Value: 52 mmHg
